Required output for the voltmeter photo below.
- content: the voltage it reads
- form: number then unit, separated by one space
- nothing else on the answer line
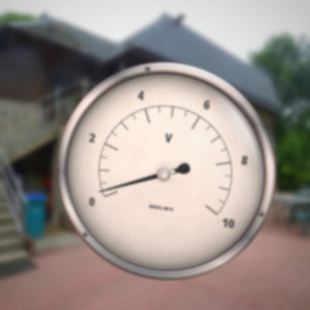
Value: 0.25 V
